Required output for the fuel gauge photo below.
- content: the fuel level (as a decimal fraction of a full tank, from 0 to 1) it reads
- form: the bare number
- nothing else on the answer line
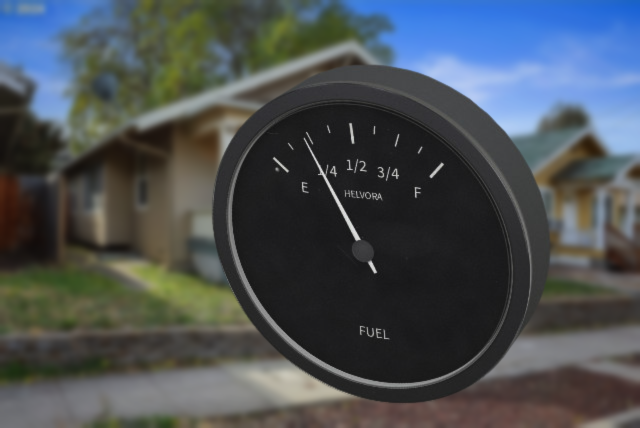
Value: 0.25
